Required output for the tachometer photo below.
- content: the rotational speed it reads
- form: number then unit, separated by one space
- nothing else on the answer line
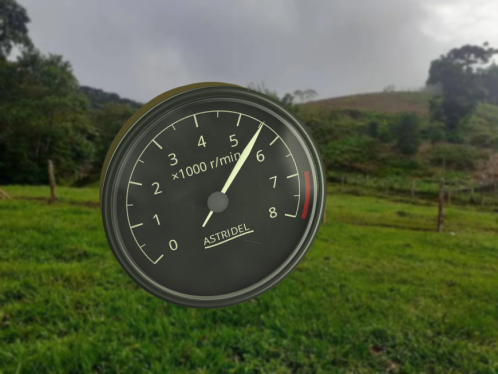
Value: 5500 rpm
